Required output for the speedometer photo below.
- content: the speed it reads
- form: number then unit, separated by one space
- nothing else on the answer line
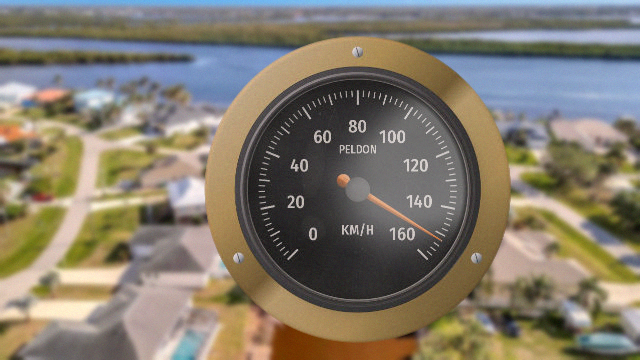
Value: 152 km/h
